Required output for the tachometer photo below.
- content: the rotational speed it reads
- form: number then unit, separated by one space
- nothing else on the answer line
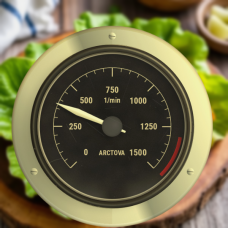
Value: 375 rpm
